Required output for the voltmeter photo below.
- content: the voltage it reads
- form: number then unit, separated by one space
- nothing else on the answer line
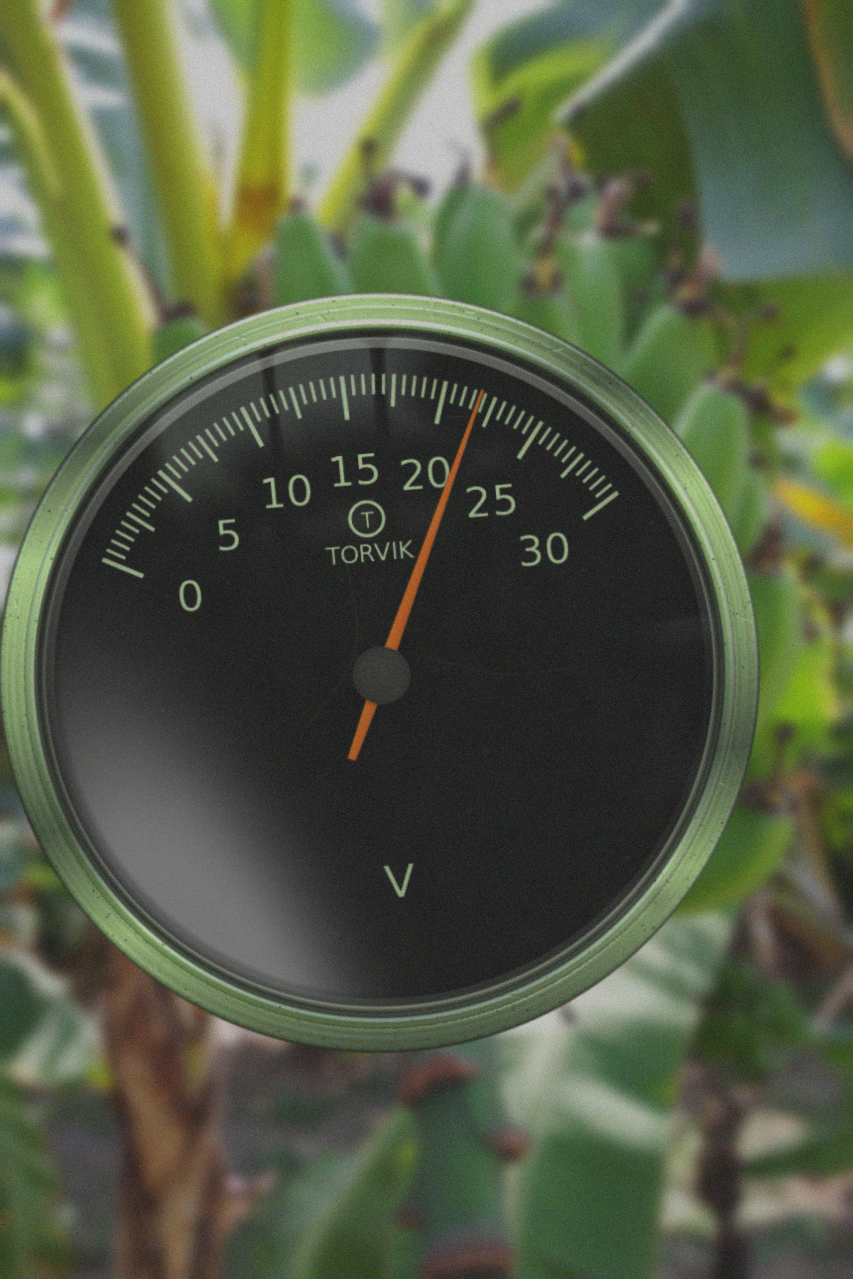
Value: 21.75 V
